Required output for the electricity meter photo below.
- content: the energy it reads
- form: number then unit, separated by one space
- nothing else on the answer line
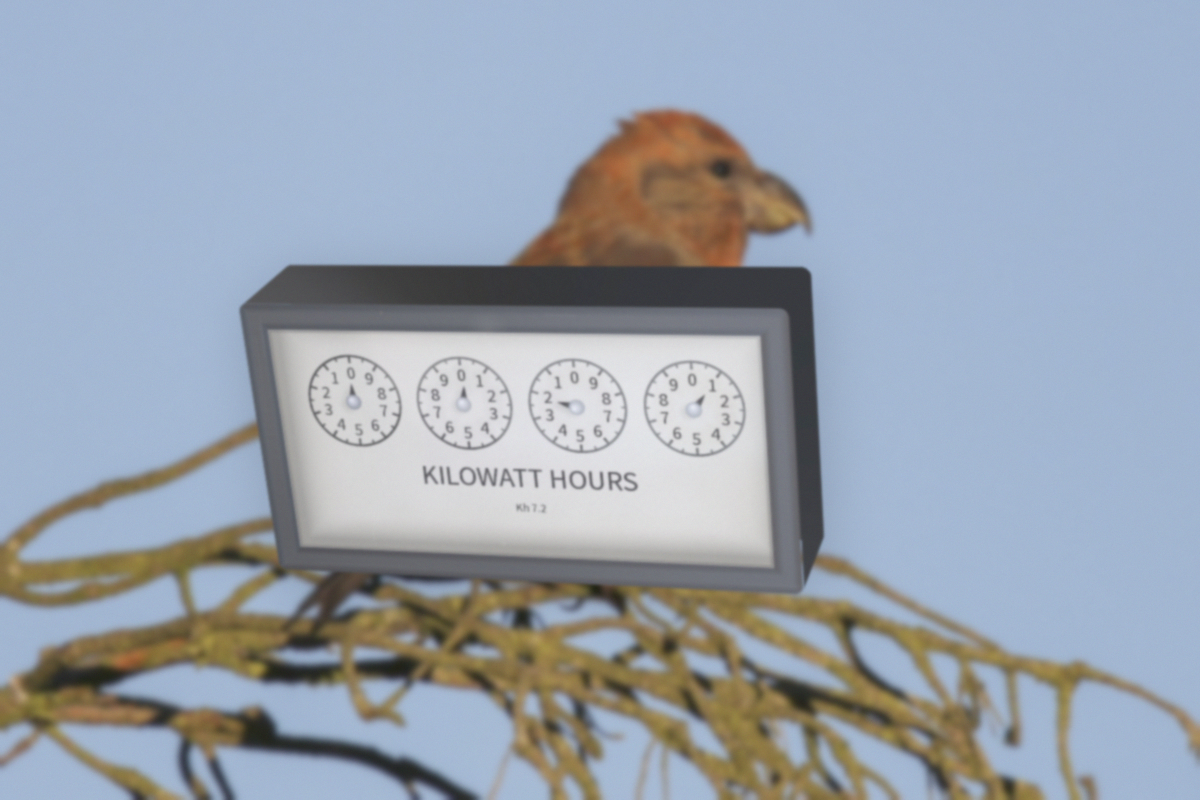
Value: 21 kWh
